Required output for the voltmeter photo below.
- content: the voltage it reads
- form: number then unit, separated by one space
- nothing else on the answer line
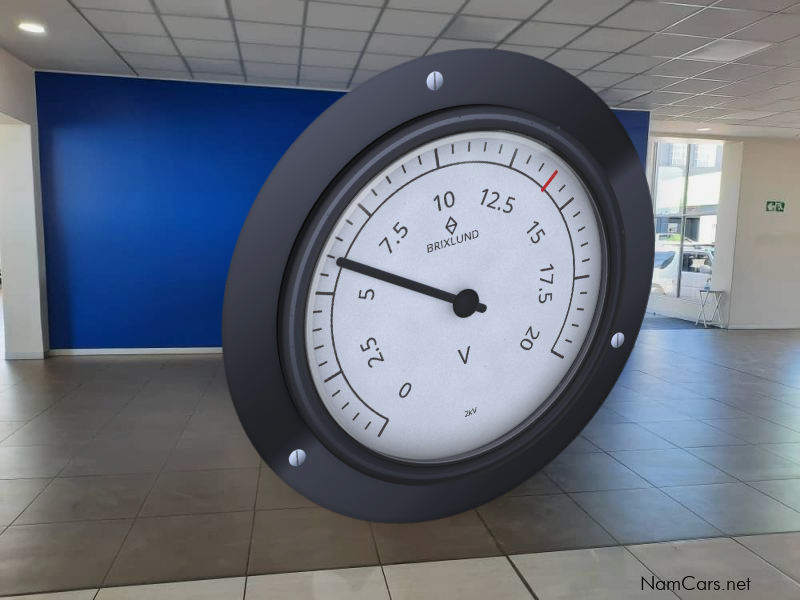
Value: 6 V
